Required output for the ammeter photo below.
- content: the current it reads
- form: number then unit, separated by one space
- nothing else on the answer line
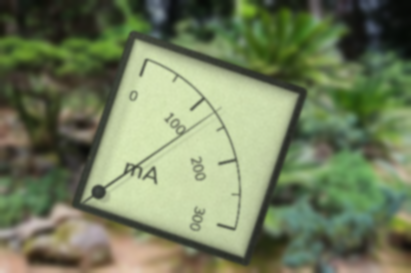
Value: 125 mA
